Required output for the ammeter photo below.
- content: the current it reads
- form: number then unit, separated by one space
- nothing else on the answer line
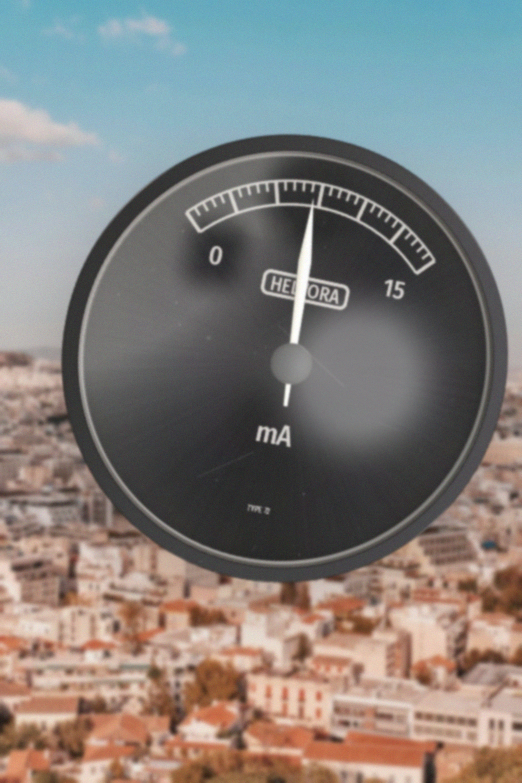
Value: 7 mA
